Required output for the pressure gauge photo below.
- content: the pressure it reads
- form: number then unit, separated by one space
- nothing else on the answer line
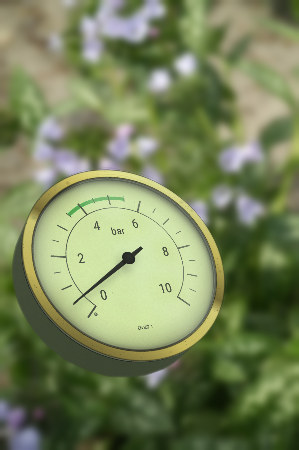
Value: 0.5 bar
